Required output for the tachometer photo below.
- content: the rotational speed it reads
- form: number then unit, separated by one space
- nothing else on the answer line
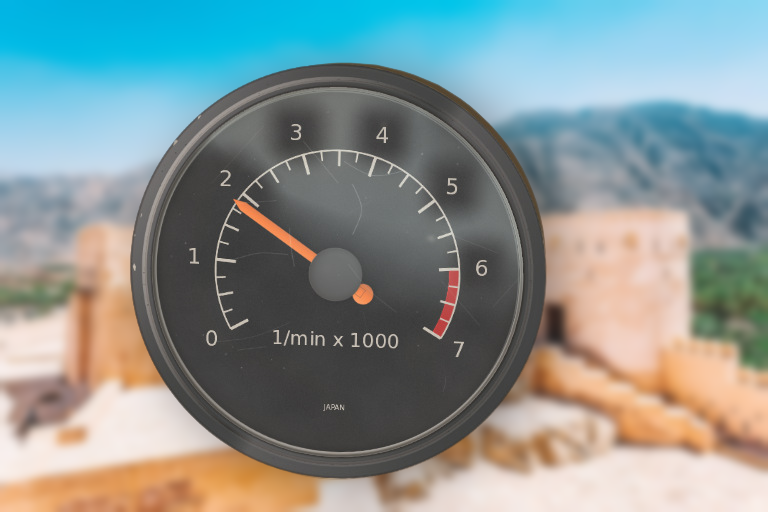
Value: 1875 rpm
